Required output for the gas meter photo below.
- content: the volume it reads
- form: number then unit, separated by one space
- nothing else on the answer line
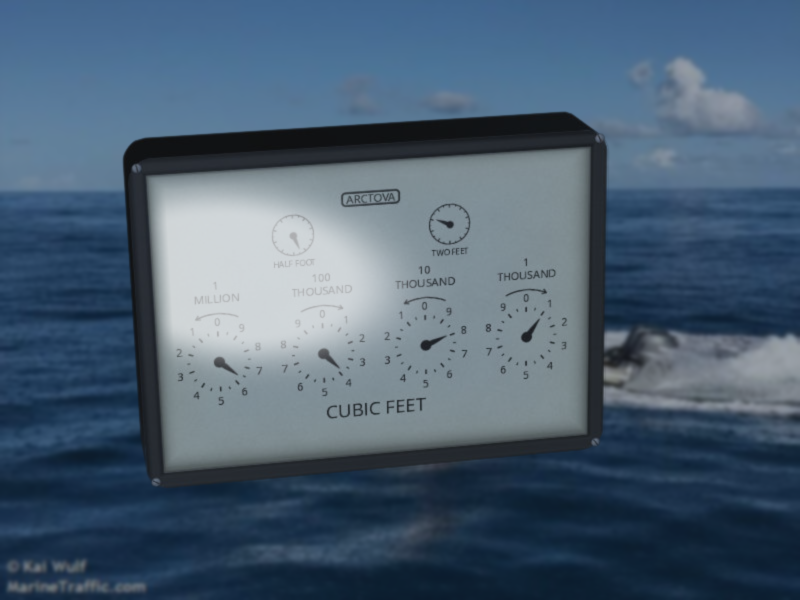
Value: 638100 ft³
